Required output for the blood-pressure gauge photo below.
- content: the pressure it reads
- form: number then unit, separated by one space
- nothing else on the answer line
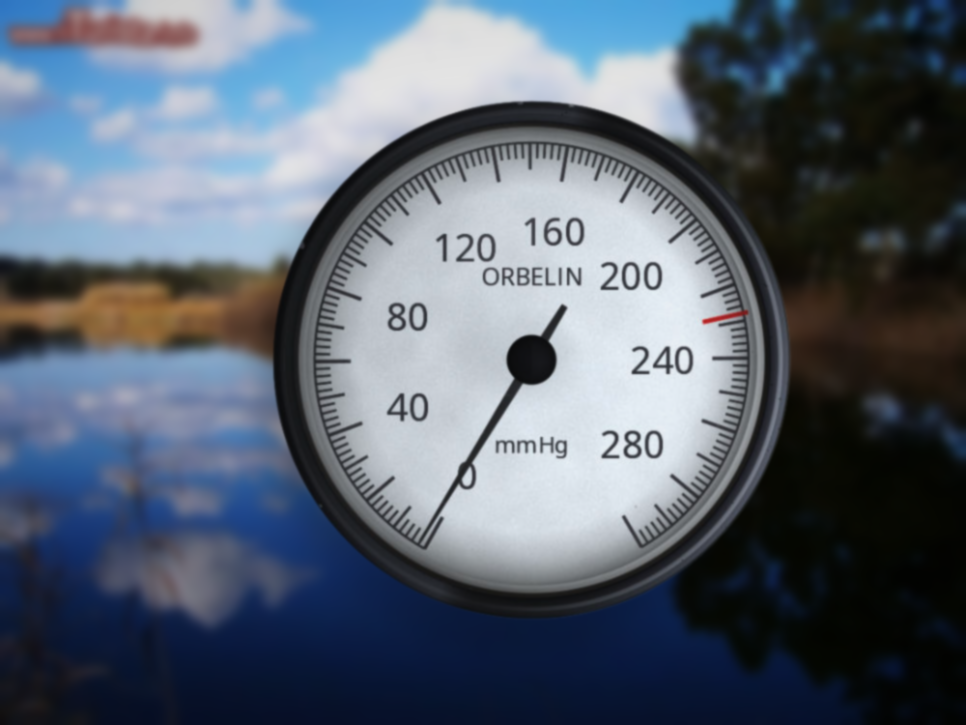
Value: 2 mmHg
